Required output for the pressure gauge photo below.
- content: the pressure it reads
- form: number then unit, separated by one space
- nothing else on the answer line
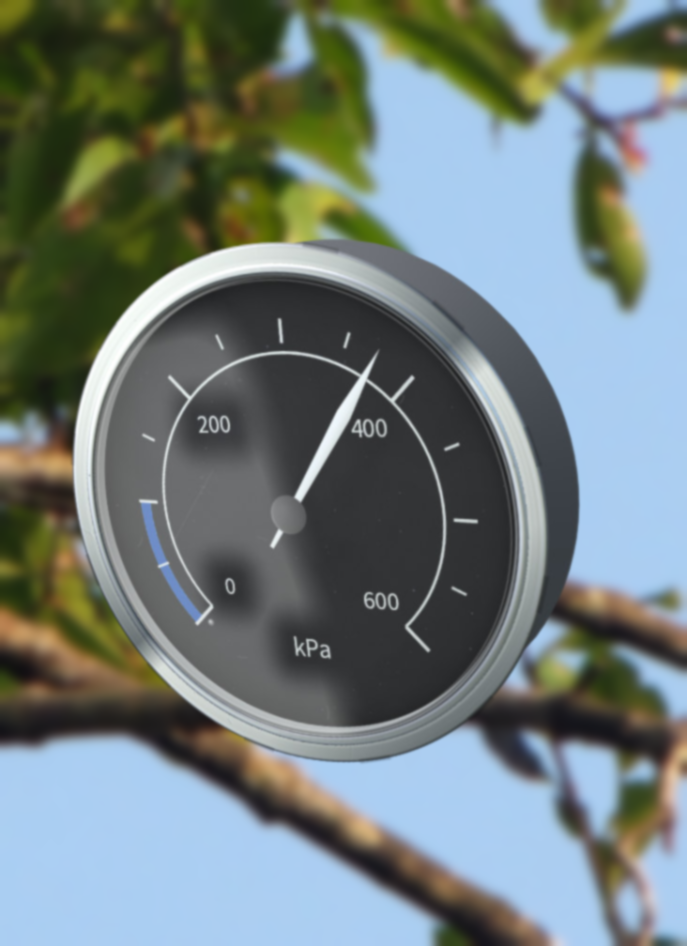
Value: 375 kPa
